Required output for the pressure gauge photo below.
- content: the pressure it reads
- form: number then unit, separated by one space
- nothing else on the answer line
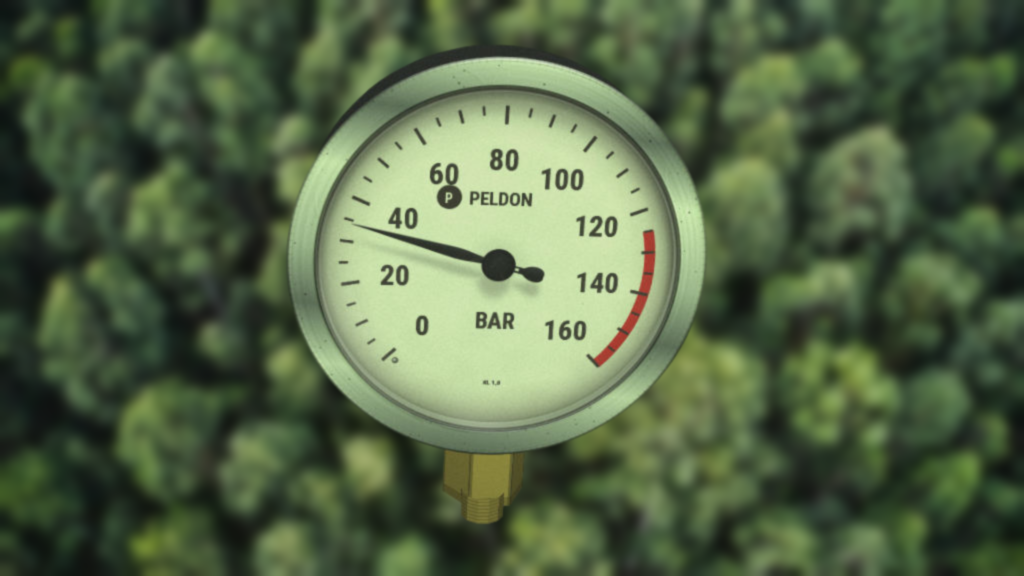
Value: 35 bar
